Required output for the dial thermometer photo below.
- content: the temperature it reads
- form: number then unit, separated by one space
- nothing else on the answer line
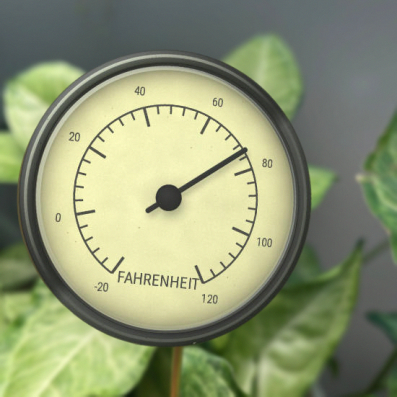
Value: 74 °F
